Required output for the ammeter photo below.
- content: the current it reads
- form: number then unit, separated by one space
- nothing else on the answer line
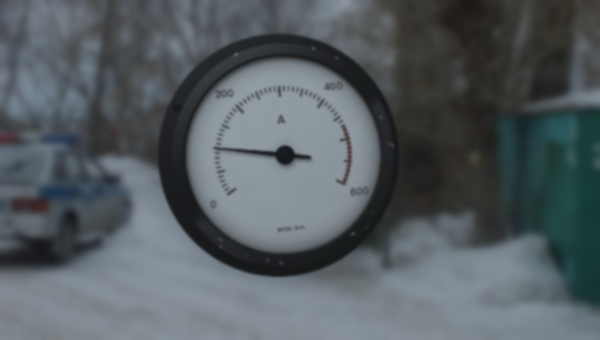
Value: 100 A
